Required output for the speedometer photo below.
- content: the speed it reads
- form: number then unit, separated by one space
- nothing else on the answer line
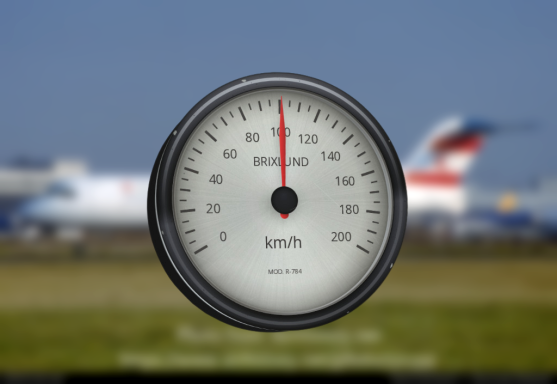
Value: 100 km/h
